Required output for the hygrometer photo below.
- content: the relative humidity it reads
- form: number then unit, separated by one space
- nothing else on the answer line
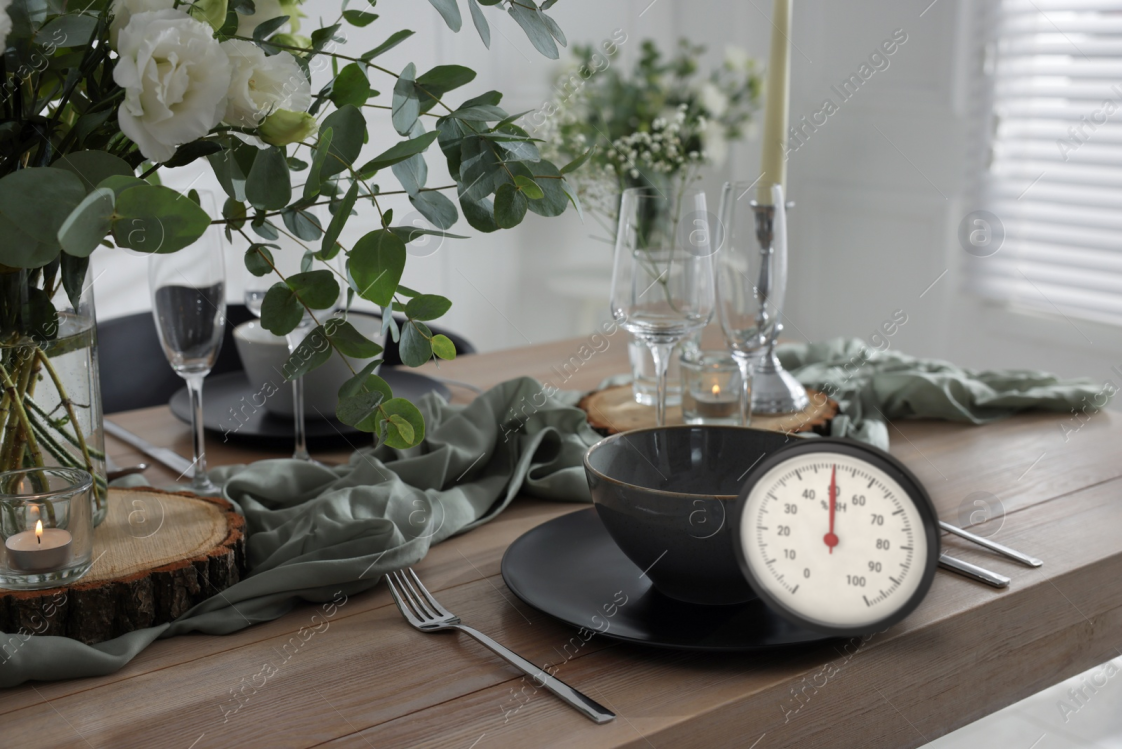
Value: 50 %
